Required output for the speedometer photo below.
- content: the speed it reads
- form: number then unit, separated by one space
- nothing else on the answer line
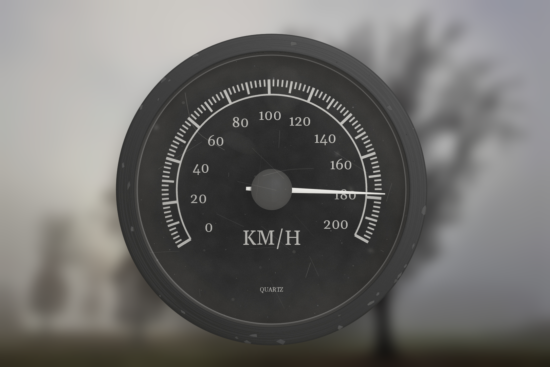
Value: 178 km/h
